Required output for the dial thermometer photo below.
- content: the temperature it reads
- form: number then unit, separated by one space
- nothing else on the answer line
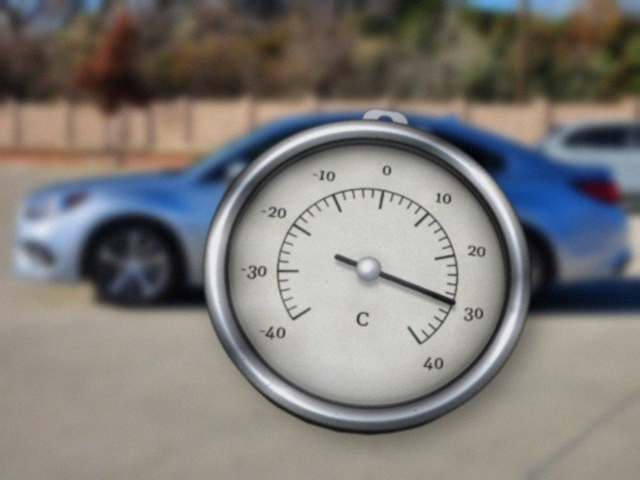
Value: 30 °C
